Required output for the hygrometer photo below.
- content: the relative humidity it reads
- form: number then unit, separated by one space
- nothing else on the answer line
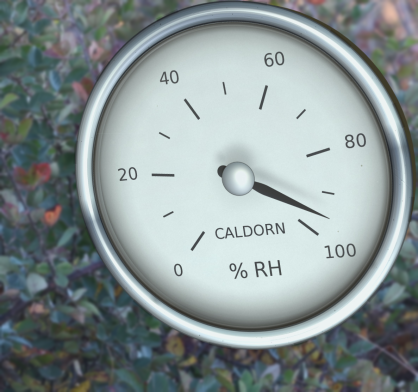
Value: 95 %
